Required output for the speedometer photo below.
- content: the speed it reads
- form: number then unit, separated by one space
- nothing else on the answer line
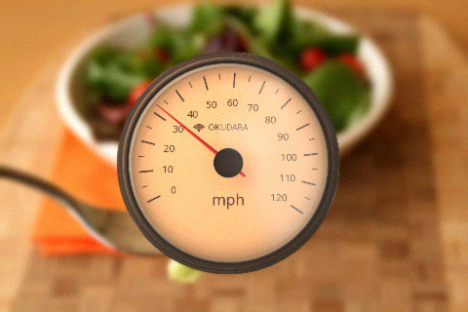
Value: 32.5 mph
